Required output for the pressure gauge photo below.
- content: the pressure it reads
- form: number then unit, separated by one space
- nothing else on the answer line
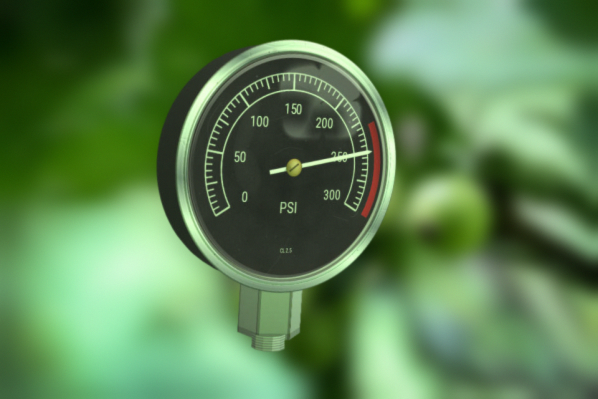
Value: 250 psi
